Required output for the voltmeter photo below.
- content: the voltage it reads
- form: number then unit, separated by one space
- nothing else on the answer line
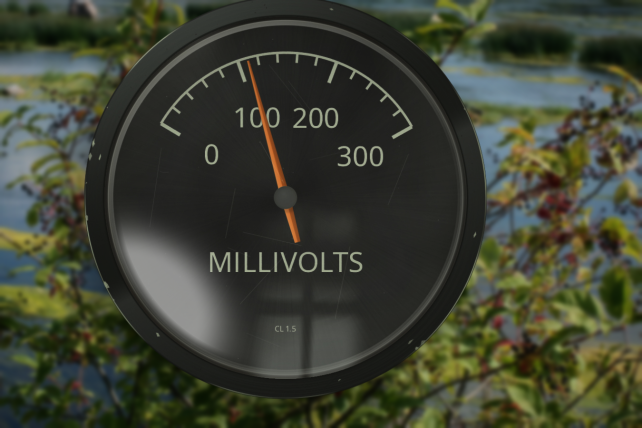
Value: 110 mV
